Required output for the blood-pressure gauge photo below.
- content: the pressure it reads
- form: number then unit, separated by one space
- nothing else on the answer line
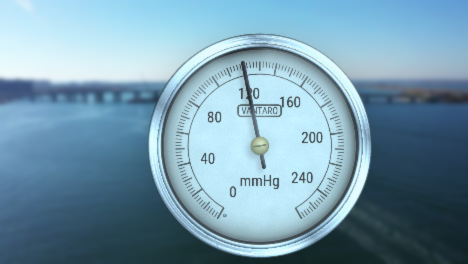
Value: 120 mmHg
